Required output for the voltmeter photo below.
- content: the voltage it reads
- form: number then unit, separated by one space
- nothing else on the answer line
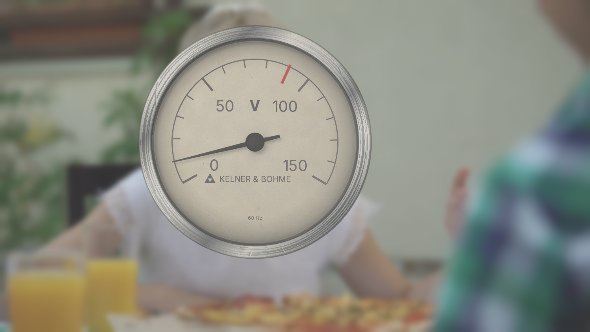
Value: 10 V
